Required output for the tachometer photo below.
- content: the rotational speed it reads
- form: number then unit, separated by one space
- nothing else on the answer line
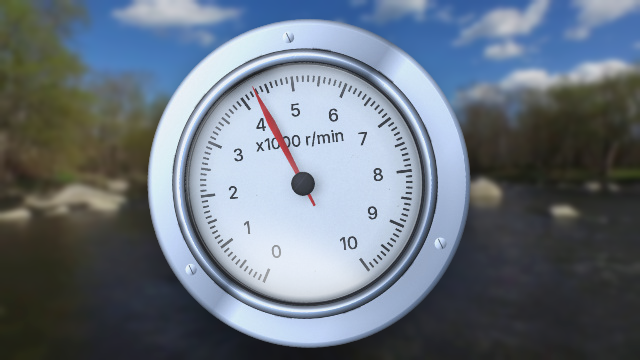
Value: 4300 rpm
